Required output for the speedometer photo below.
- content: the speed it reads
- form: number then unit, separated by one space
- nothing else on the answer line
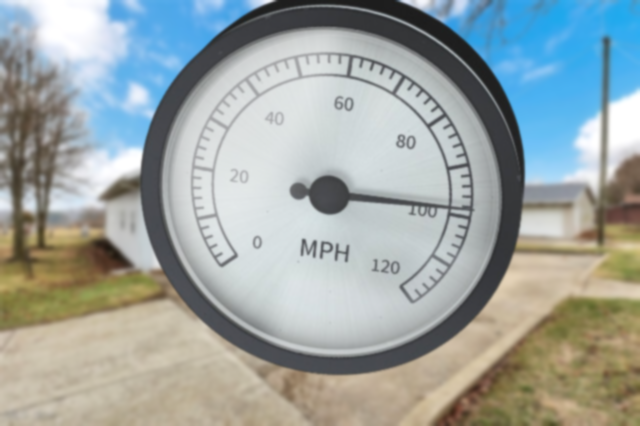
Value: 98 mph
